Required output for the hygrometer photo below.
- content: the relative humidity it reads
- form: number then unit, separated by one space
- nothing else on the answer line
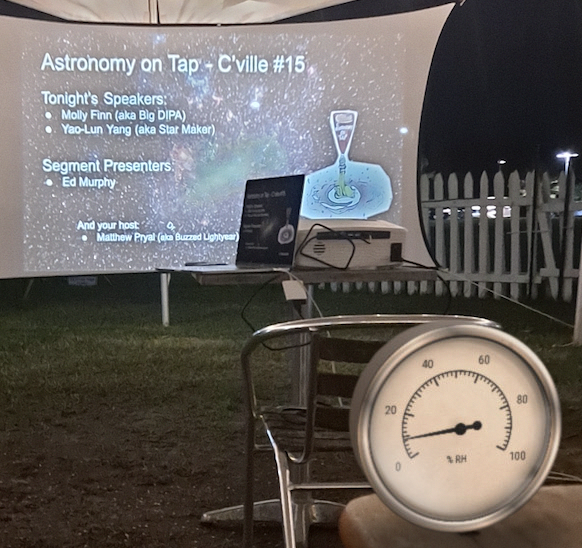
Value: 10 %
